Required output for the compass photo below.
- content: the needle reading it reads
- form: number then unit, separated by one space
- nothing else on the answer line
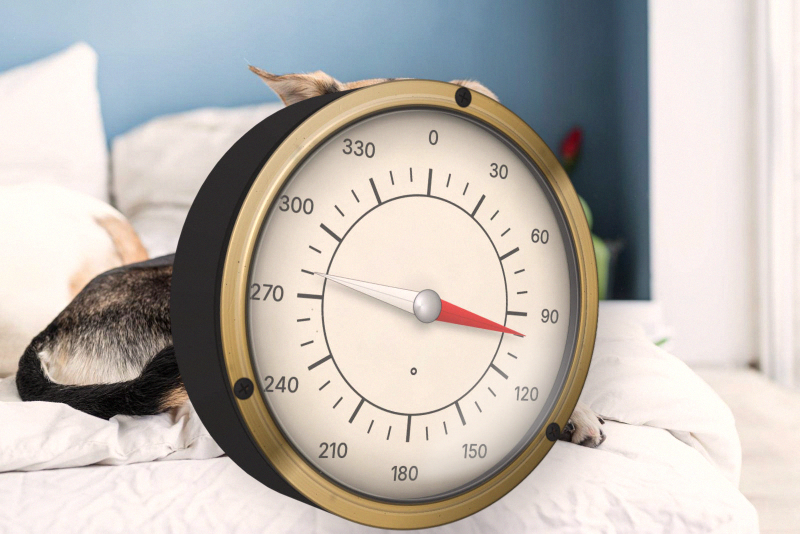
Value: 100 °
